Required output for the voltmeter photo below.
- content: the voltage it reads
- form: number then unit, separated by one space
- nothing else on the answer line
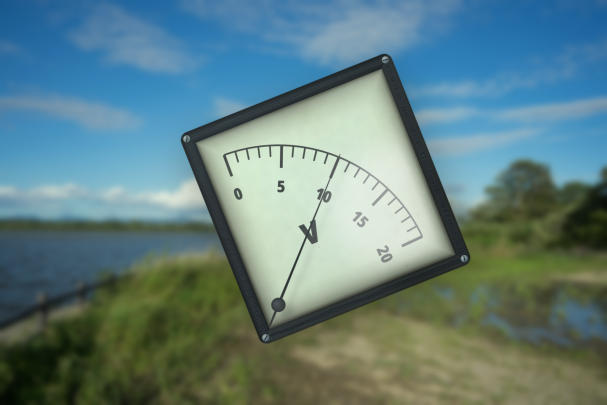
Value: 10 V
